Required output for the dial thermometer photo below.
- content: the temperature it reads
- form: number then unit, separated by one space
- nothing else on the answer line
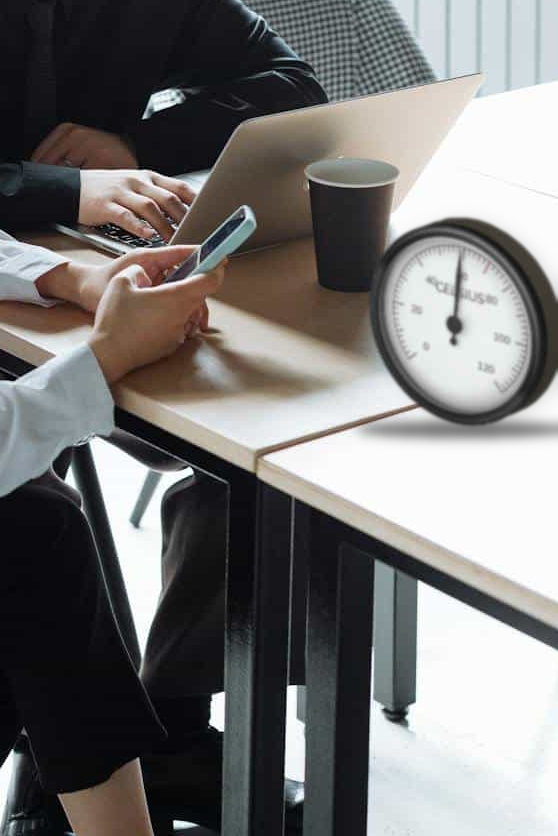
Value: 60 °C
